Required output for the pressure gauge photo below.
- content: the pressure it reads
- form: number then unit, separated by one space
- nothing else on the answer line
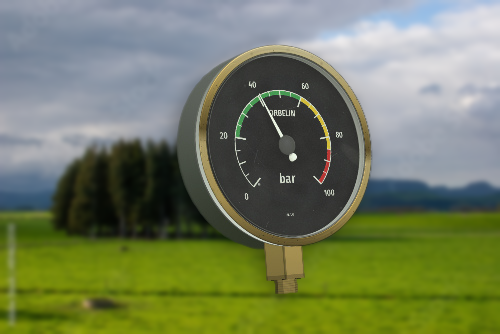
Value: 40 bar
